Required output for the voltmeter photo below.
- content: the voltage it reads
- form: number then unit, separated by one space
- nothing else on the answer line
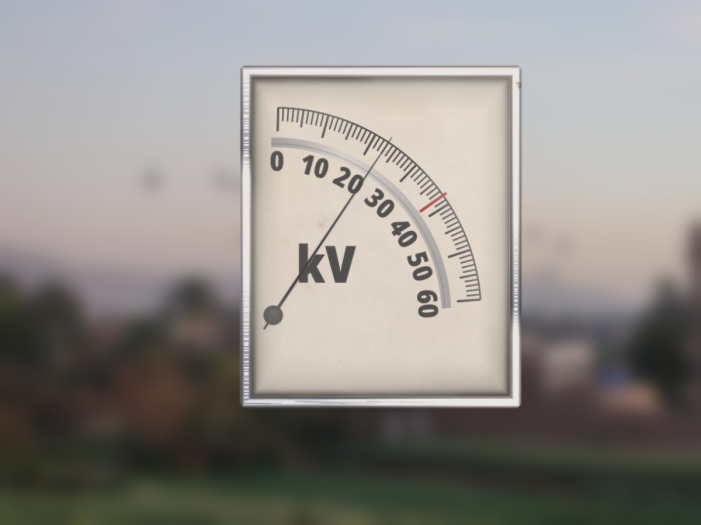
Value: 23 kV
